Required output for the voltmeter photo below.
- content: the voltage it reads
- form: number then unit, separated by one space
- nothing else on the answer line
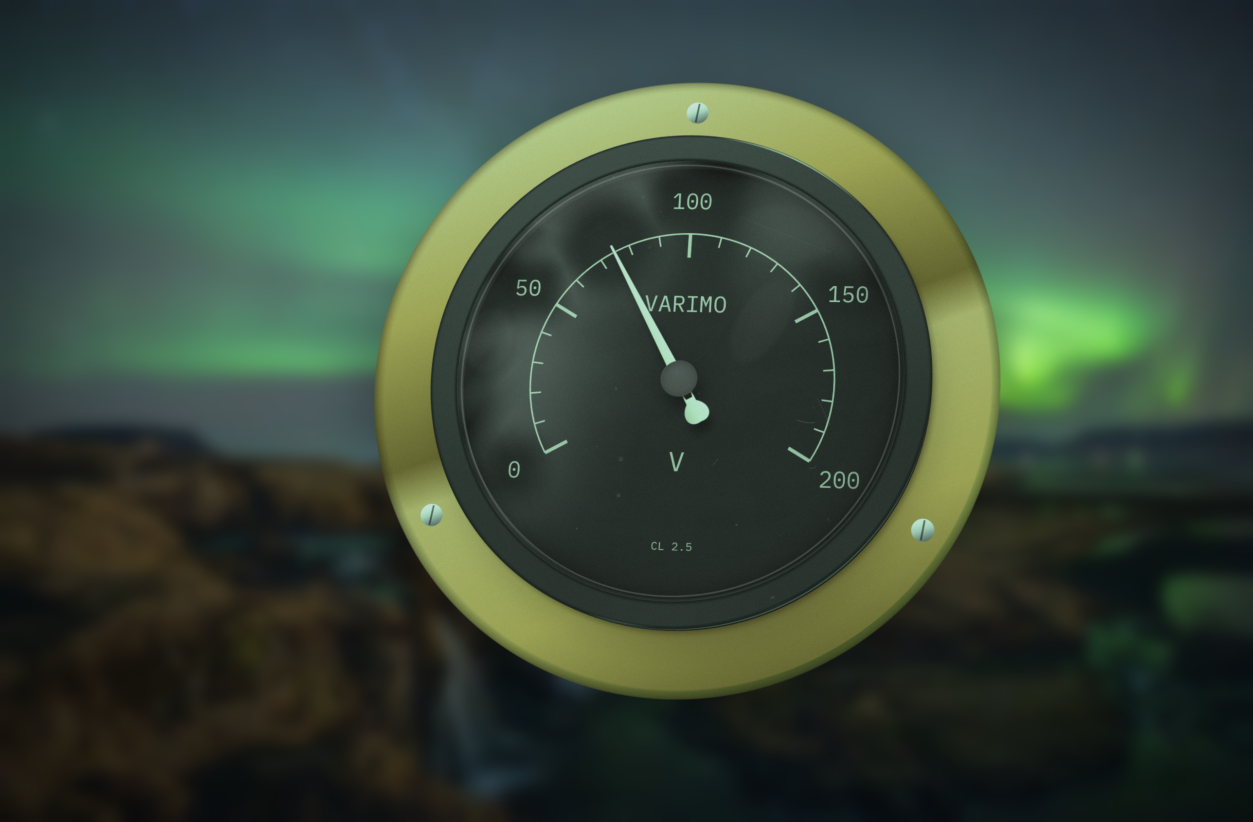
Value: 75 V
